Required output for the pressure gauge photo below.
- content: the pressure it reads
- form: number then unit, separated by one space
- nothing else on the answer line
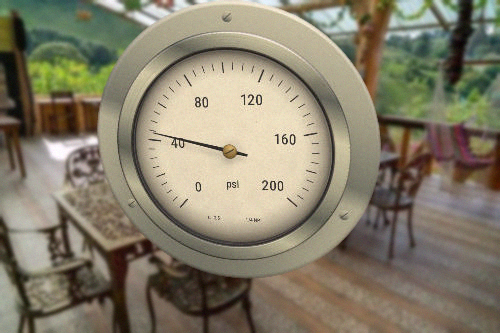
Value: 45 psi
